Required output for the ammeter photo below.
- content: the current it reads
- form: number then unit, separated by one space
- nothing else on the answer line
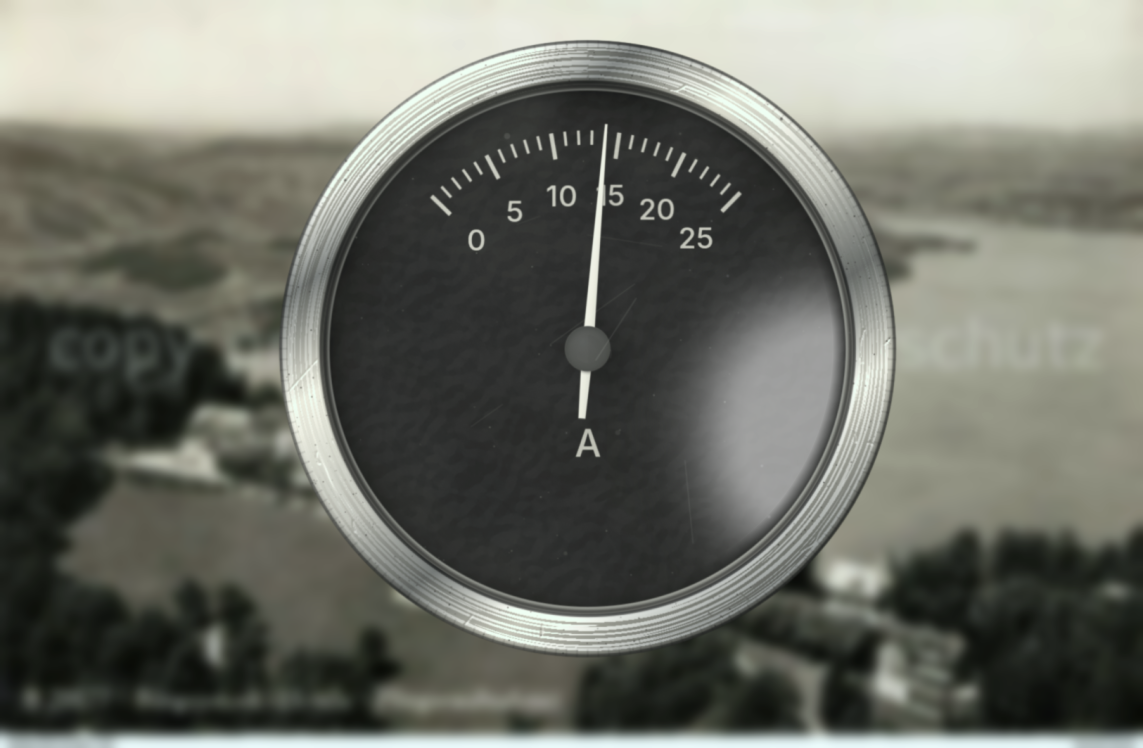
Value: 14 A
